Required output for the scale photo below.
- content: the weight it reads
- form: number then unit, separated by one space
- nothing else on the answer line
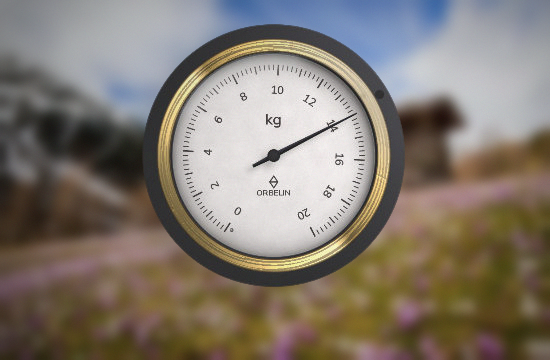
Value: 14 kg
